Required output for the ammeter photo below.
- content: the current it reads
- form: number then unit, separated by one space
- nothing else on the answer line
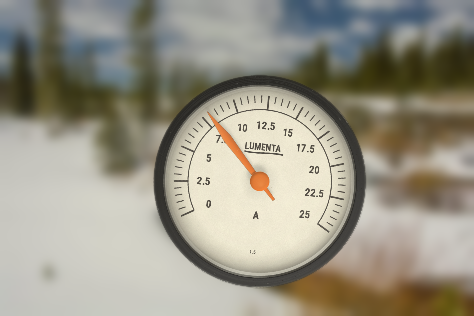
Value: 8 A
